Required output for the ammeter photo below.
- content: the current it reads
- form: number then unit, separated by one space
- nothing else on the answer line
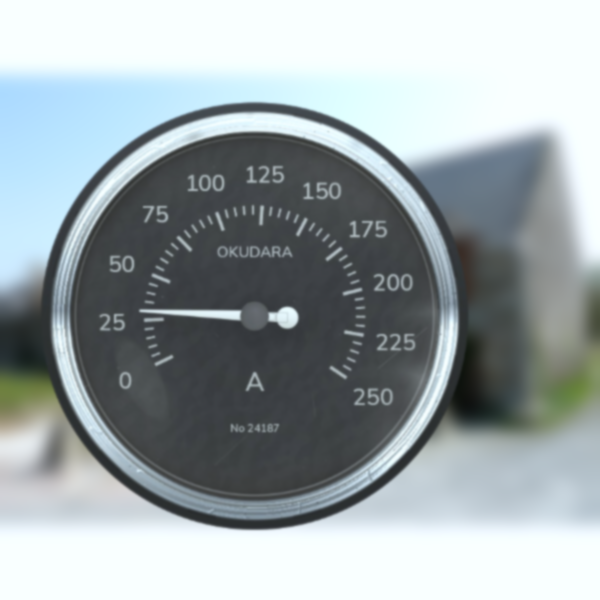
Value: 30 A
